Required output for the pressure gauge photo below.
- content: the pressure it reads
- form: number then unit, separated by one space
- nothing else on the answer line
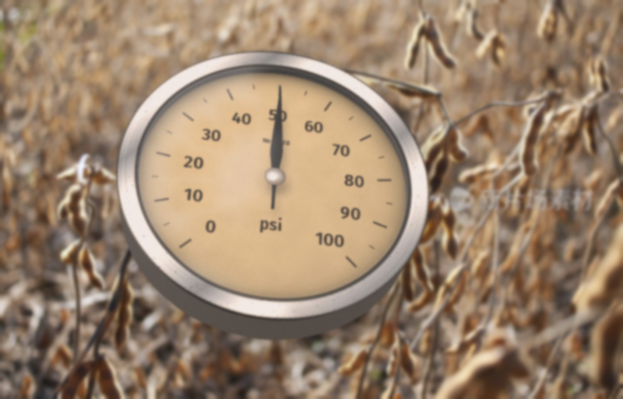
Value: 50 psi
